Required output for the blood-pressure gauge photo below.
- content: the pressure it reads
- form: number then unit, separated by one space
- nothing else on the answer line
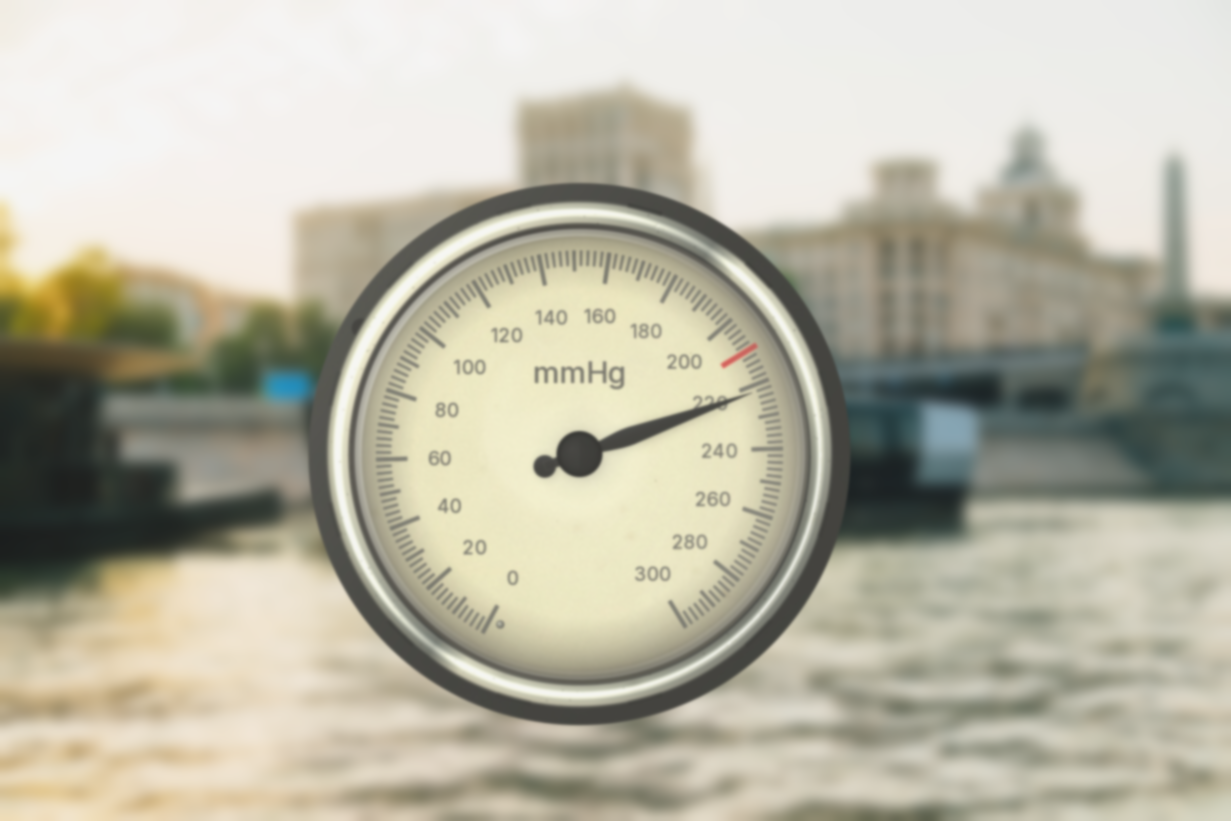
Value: 222 mmHg
